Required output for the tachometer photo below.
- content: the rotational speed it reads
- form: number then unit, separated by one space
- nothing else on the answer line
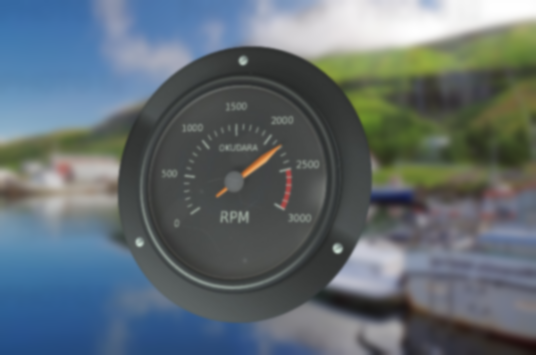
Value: 2200 rpm
